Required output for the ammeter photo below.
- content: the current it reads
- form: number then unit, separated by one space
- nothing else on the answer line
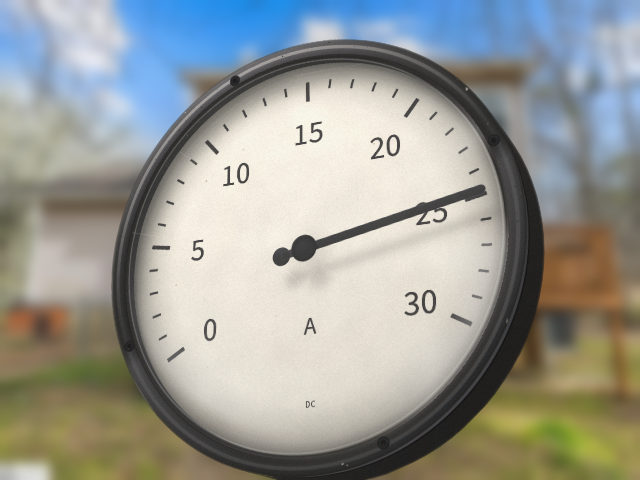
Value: 25 A
